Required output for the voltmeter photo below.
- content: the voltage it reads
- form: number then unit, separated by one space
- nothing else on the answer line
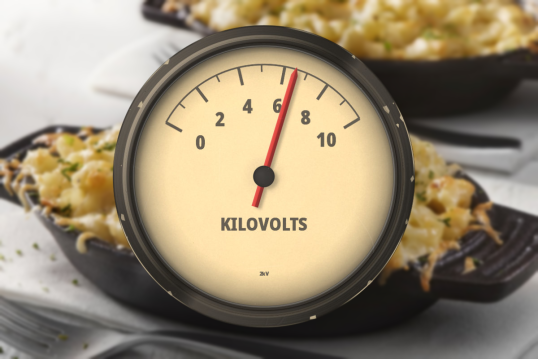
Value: 6.5 kV
